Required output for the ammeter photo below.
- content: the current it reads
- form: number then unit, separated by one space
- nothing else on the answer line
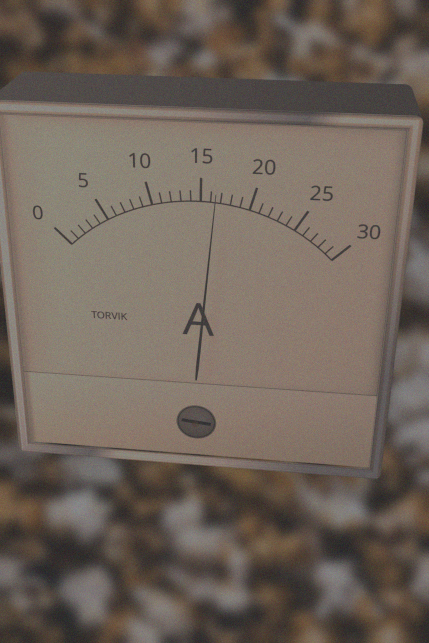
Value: 16.5 A
